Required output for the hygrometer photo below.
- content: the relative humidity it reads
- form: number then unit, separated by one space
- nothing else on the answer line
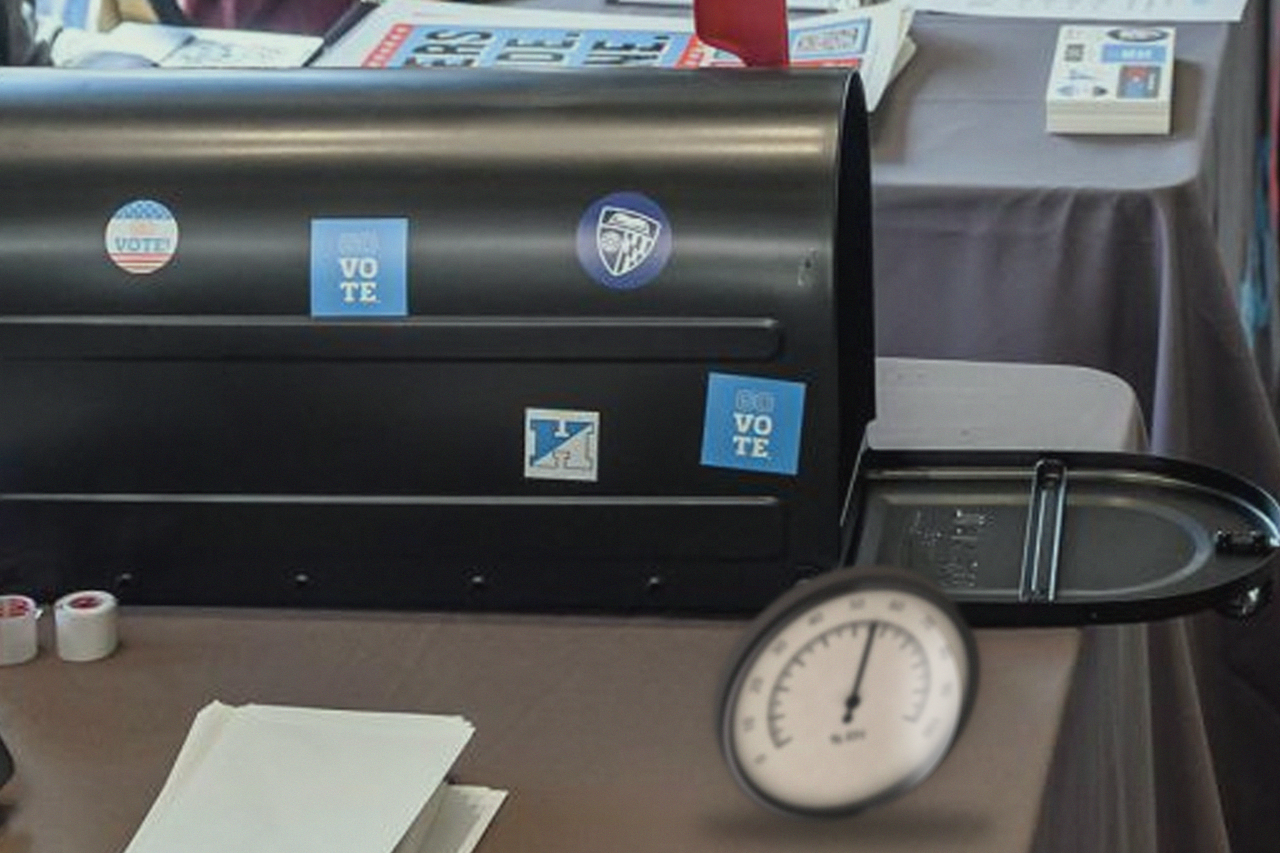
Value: 55 %
